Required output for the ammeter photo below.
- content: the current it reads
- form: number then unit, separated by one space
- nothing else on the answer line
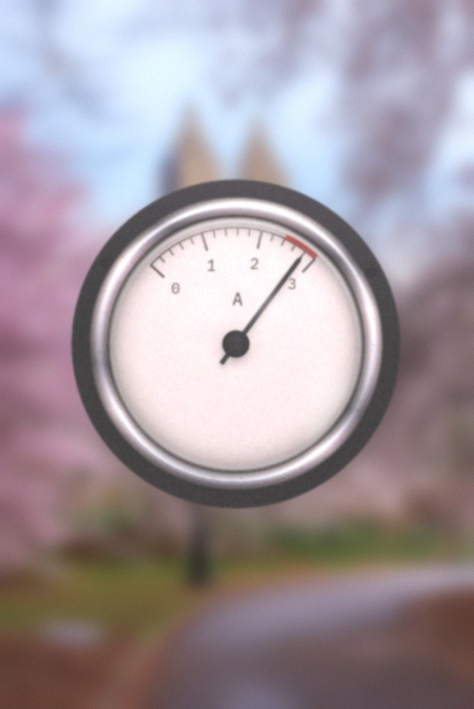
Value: 2.8 A
